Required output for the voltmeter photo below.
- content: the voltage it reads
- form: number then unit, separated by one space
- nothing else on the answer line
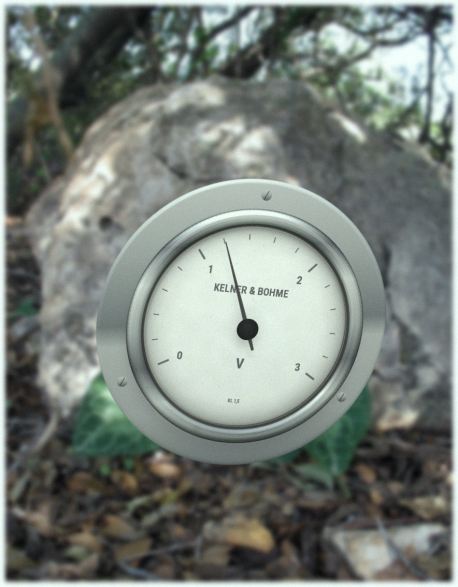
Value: 1.2 V
